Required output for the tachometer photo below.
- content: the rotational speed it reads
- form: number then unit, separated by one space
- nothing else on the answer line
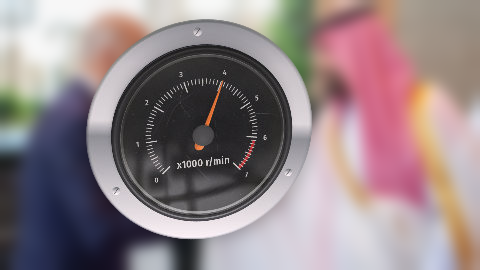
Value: 4000 rpm
